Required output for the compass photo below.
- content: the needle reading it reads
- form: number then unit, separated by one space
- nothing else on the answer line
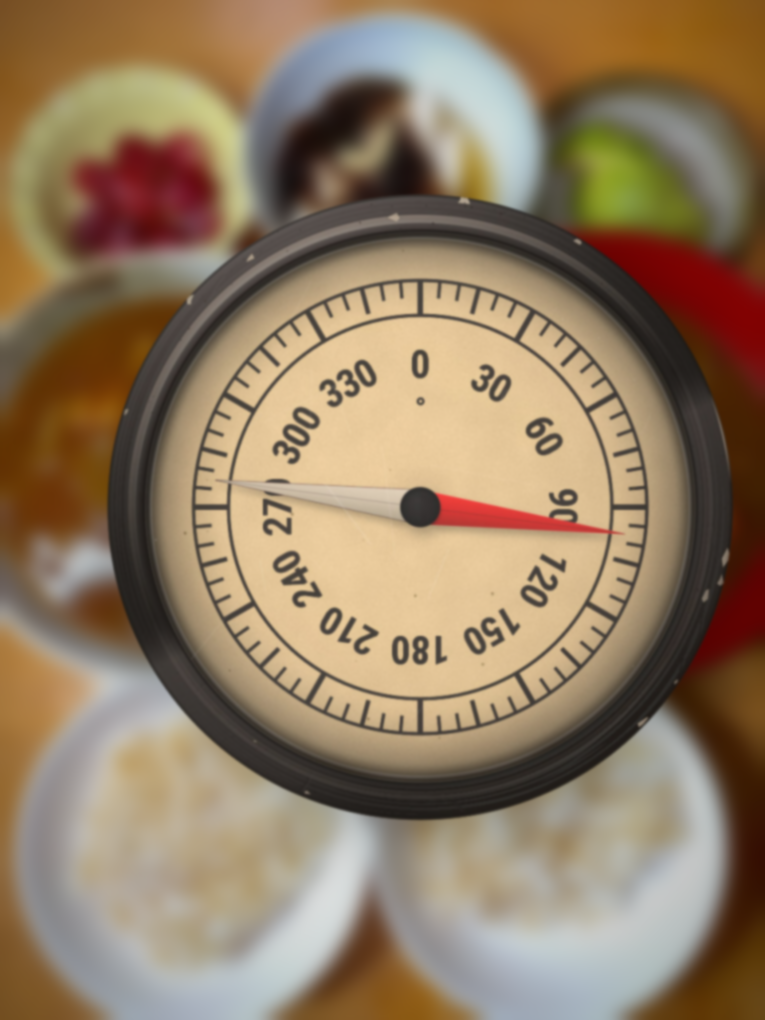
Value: 97.5 °
